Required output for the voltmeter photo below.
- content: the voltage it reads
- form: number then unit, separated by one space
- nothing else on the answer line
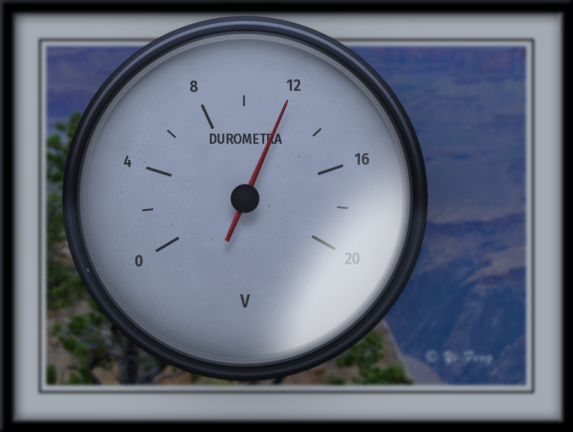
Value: 12 V
